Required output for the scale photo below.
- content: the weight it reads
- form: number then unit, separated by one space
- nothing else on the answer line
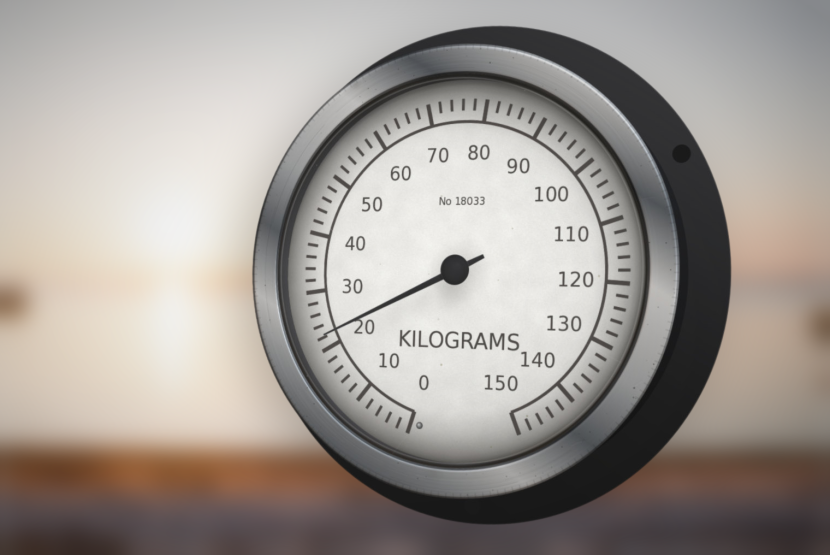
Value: 22 kg
